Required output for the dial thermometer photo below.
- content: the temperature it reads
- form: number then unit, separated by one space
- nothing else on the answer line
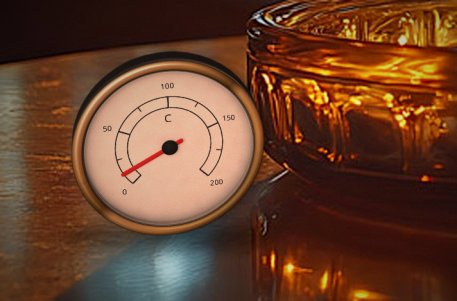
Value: 12.5 °C
